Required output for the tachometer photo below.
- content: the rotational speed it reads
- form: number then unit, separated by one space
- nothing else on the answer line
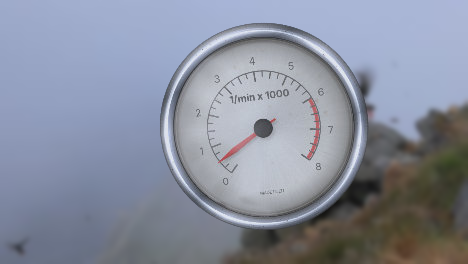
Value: 500 rpm
